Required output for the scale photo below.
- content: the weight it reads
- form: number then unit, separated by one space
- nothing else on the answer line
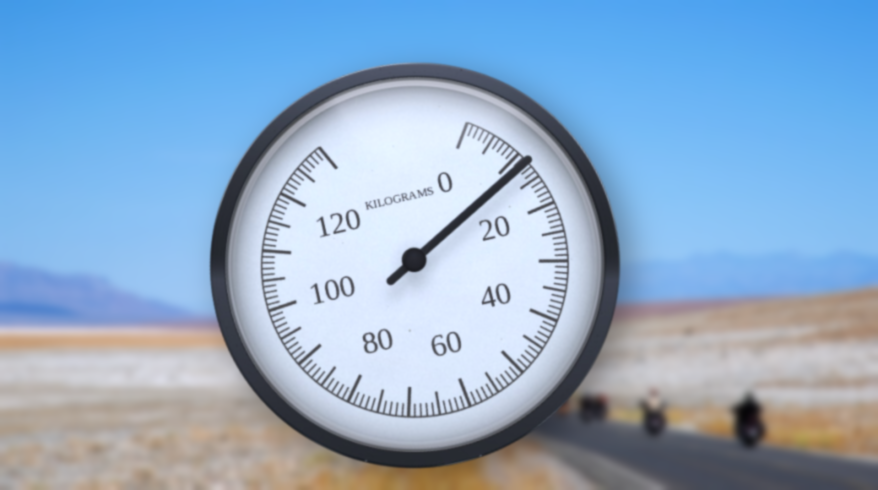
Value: 12 kg
